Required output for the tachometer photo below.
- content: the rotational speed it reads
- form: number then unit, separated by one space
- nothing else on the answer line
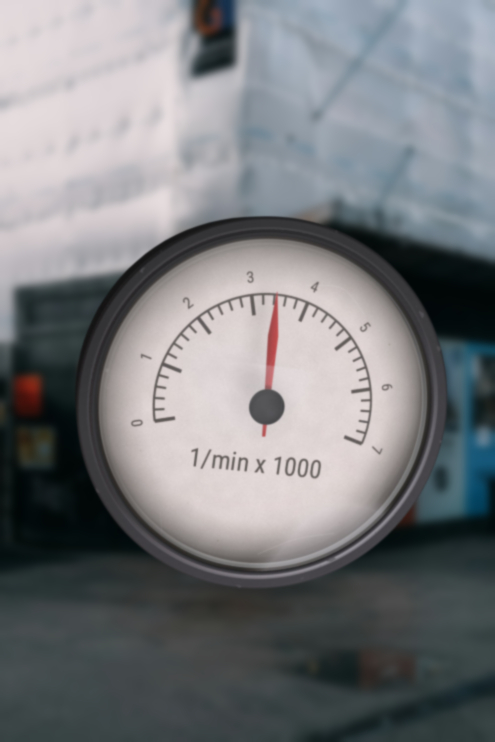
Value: 3400 rpm
